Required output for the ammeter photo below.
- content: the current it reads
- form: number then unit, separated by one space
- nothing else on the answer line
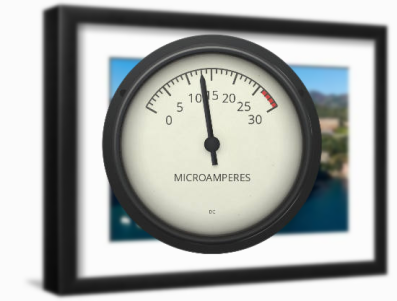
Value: 13 µA
